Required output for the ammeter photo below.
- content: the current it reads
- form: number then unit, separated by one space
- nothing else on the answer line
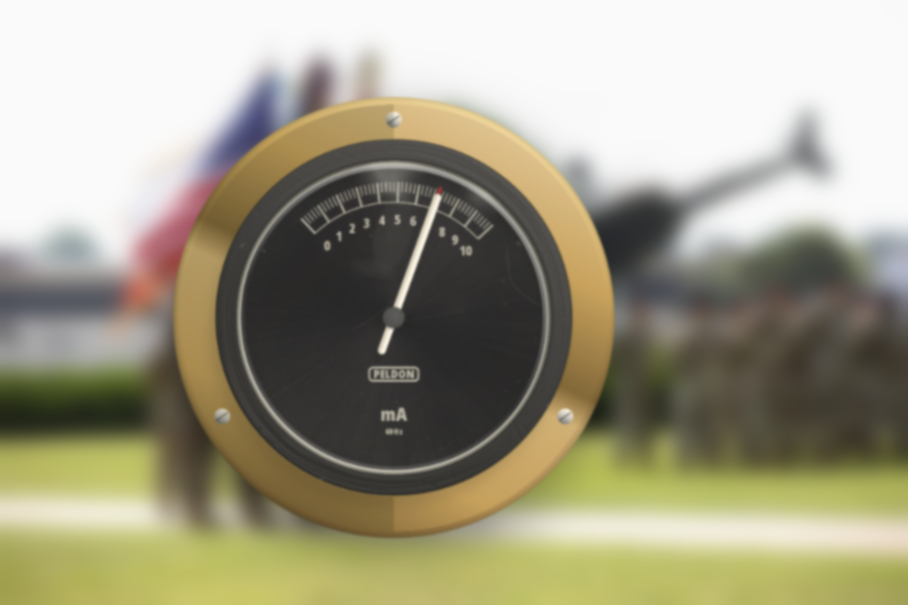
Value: 7 mA
